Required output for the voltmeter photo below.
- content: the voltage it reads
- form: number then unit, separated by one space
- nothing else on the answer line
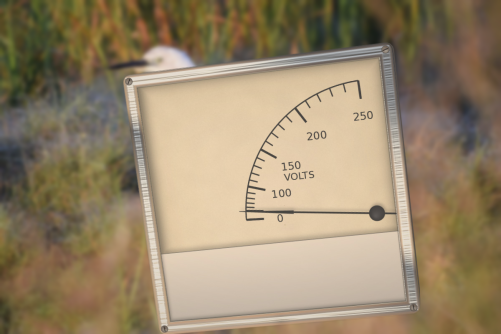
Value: 50 V
